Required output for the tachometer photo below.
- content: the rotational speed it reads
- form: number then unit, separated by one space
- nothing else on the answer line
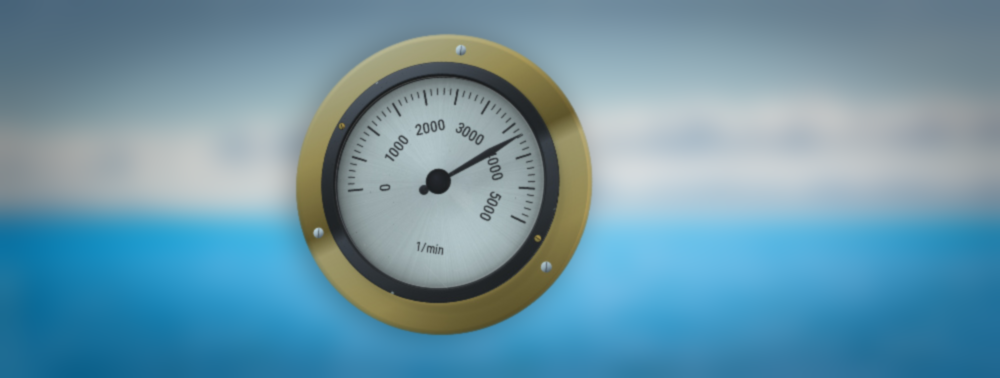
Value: 3700 rpm
